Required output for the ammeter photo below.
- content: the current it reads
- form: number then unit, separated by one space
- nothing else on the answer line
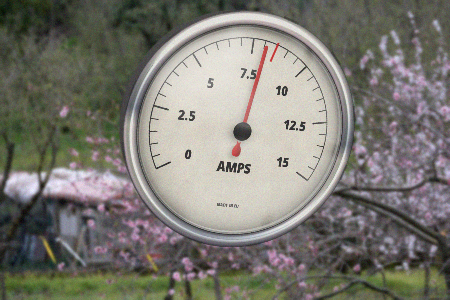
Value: 8 A
